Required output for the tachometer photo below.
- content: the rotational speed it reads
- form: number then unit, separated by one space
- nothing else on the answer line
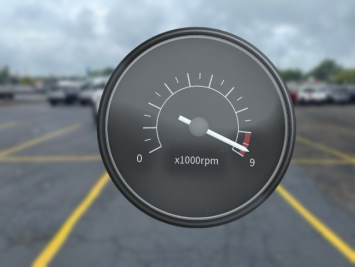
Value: 8750 rpm
